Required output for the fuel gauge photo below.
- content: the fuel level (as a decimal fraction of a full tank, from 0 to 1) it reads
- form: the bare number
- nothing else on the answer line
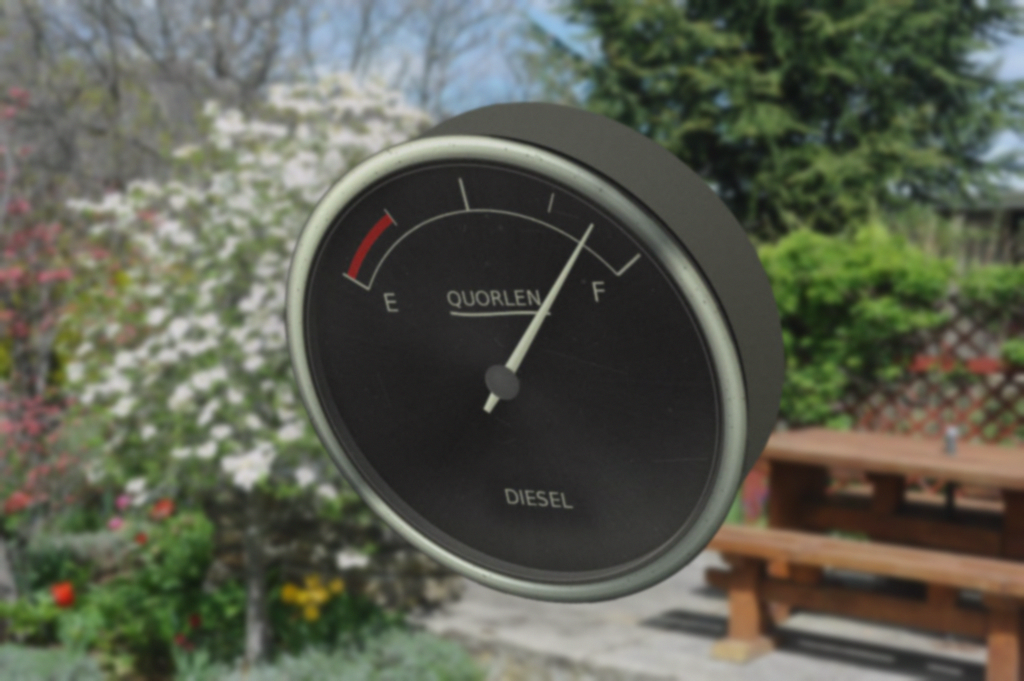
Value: 0.875
